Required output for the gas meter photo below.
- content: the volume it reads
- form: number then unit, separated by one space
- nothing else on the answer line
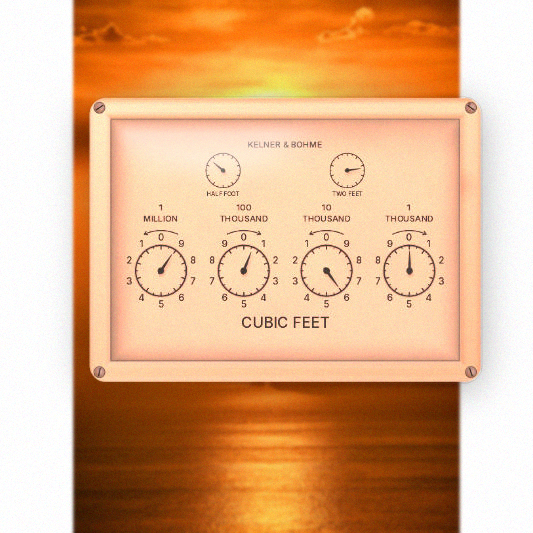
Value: 906000 ft³
